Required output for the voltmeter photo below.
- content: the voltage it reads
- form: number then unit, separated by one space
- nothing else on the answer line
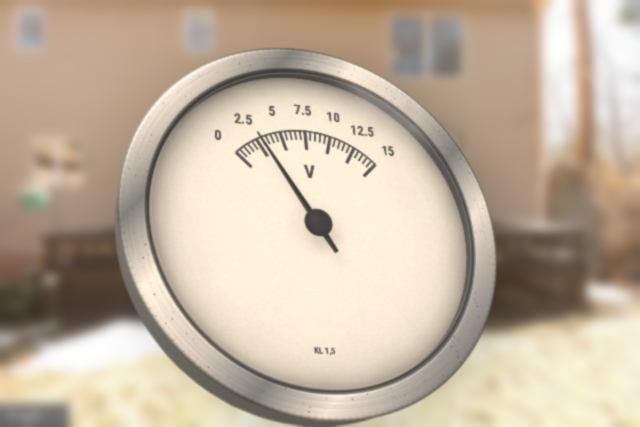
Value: 2.5 V
